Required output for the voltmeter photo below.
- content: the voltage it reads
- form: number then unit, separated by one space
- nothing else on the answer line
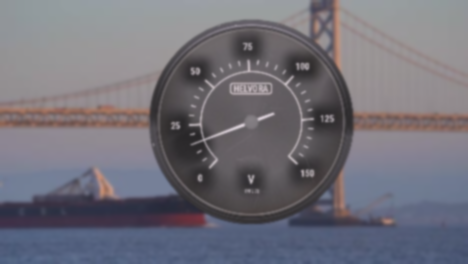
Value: 15 V
